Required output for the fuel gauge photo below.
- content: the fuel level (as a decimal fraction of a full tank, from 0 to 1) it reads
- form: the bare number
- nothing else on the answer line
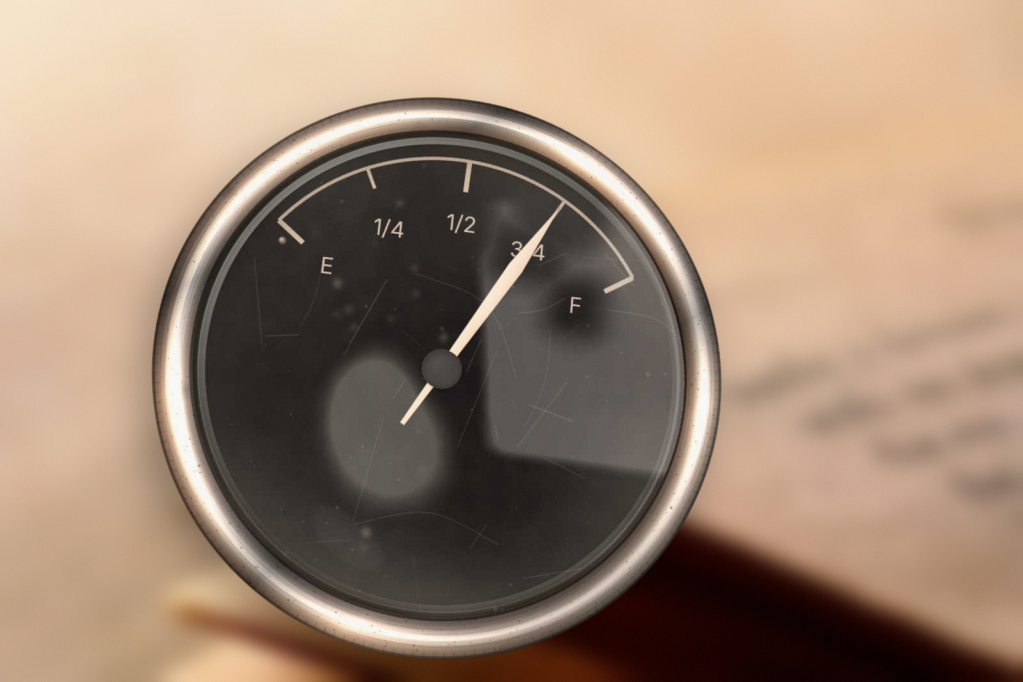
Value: 0.75
